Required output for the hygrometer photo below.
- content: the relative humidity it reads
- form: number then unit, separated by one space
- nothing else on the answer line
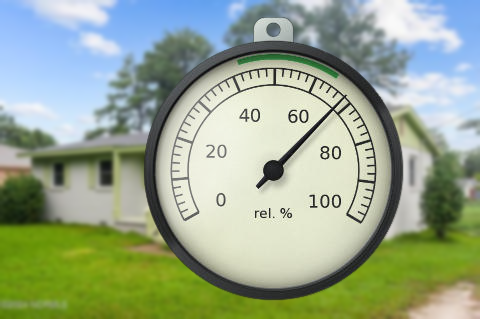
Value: 68 %
